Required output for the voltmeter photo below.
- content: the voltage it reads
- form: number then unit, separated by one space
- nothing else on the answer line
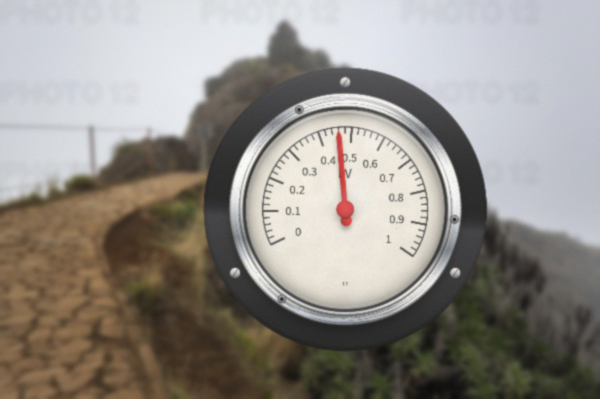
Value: 0.46 kV
